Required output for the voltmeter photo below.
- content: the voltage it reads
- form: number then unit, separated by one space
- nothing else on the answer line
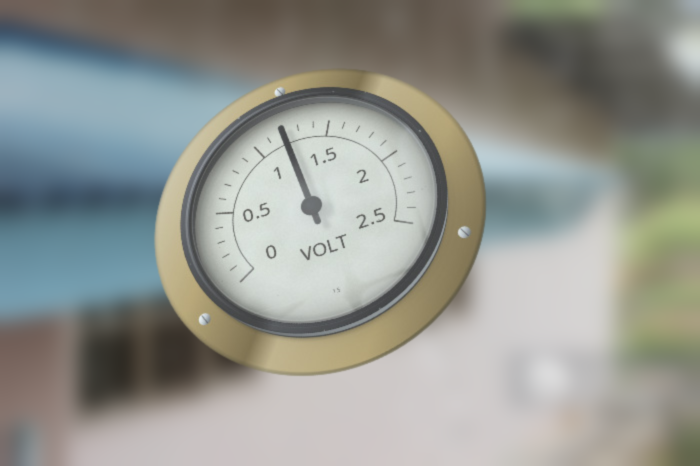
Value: 1.2 V
